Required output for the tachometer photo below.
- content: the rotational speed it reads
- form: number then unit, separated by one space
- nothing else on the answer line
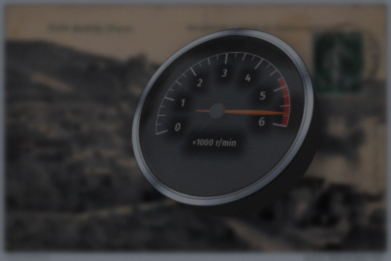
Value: 5750 rpm
